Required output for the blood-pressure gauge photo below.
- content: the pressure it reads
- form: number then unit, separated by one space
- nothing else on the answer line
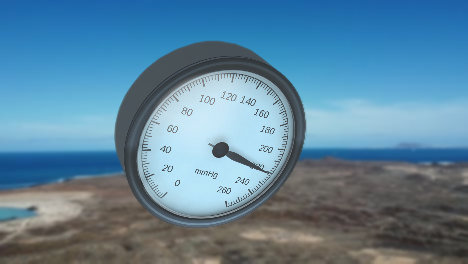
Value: 220 mmHg
